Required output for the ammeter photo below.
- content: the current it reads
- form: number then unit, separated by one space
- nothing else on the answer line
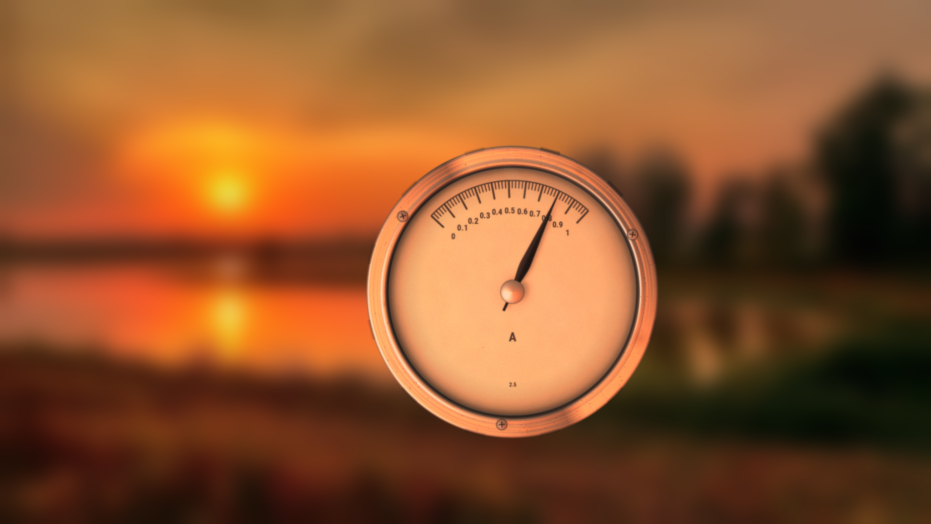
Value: 0.8 A
